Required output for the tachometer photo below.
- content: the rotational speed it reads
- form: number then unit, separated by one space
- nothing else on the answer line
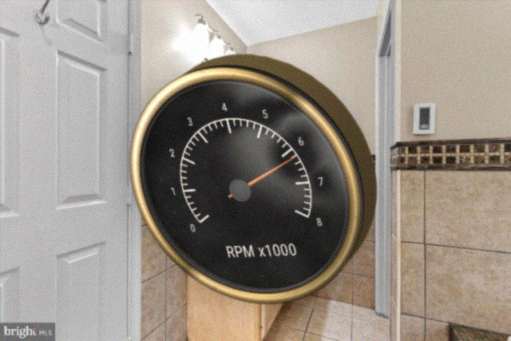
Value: 6200 rpm
